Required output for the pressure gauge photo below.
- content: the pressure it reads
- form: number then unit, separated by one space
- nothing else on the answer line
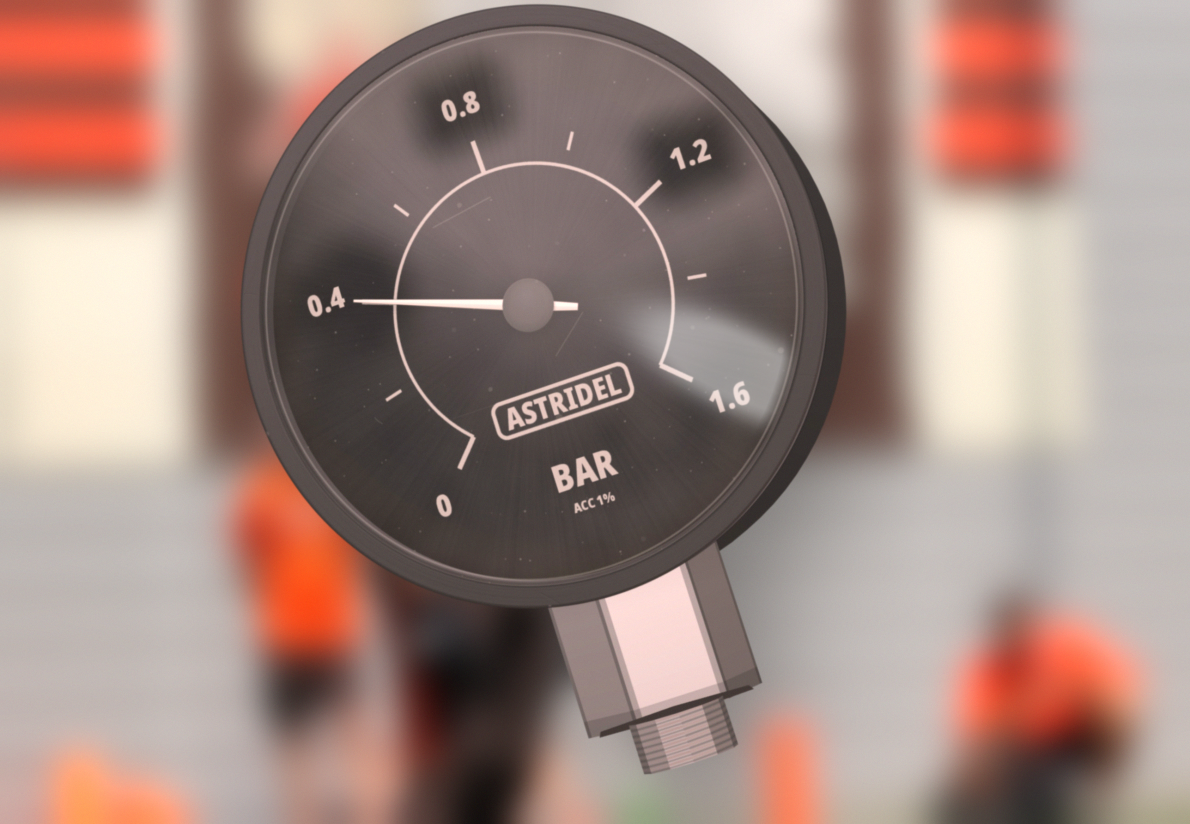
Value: 0.4 bar
